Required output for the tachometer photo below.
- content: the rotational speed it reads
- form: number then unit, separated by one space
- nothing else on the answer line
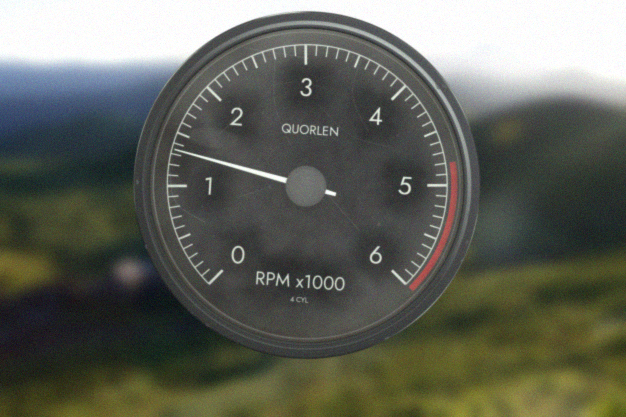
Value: 1350 rpm
